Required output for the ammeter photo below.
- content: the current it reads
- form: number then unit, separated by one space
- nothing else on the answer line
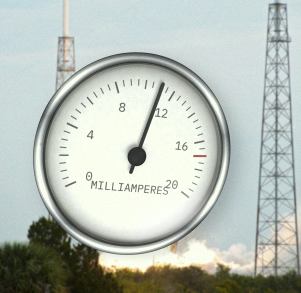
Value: 11 mA
